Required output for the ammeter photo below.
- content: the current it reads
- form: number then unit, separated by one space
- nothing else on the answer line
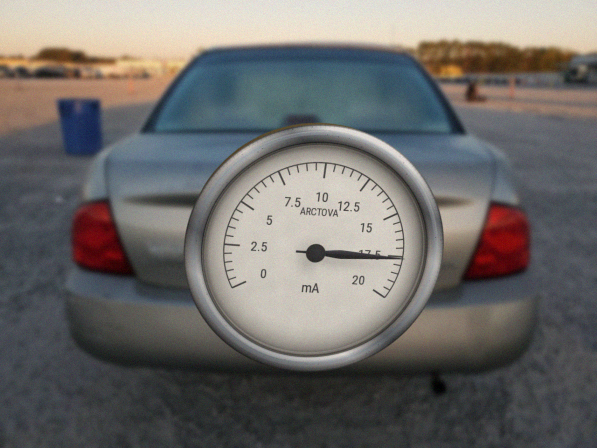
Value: 17.5 mA
